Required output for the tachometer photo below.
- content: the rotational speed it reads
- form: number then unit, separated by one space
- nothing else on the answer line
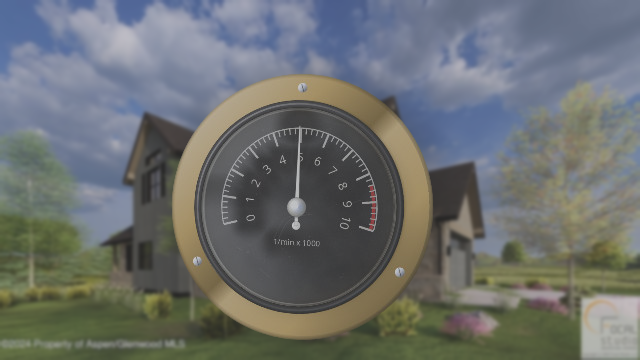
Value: 5000 rpm
